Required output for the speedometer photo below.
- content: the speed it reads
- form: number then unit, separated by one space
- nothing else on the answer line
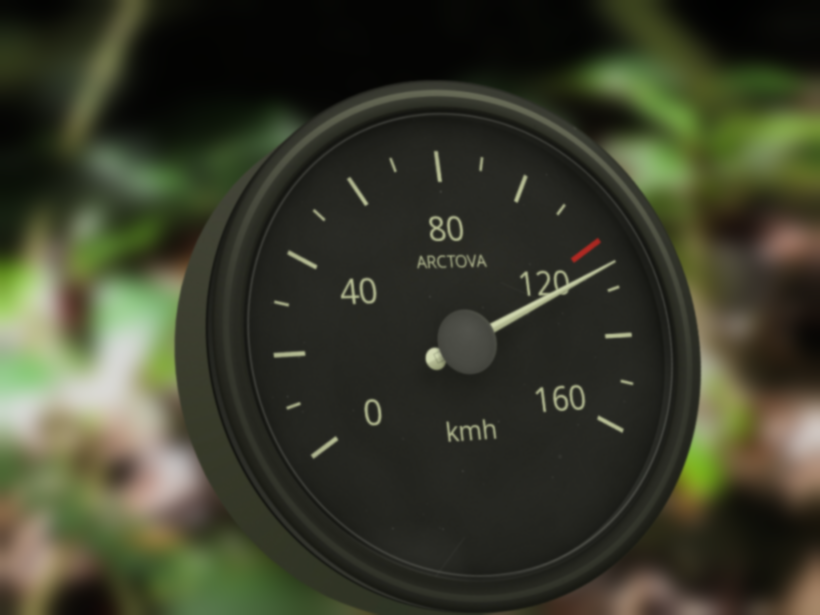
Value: 125 km/h
